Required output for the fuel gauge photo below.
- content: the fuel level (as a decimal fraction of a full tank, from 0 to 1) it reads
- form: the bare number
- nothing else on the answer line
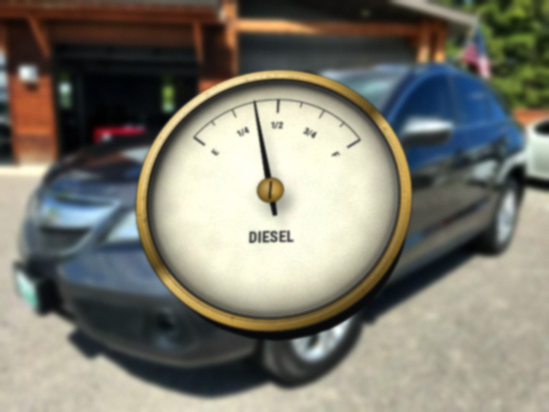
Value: 0.375
